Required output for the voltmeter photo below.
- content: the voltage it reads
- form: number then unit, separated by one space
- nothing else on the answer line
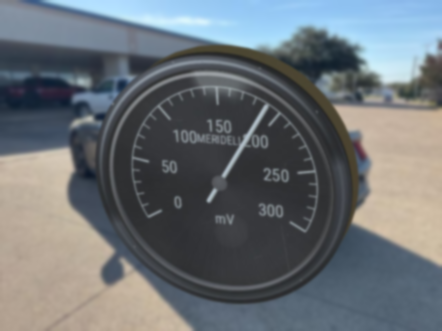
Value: 190 mV
